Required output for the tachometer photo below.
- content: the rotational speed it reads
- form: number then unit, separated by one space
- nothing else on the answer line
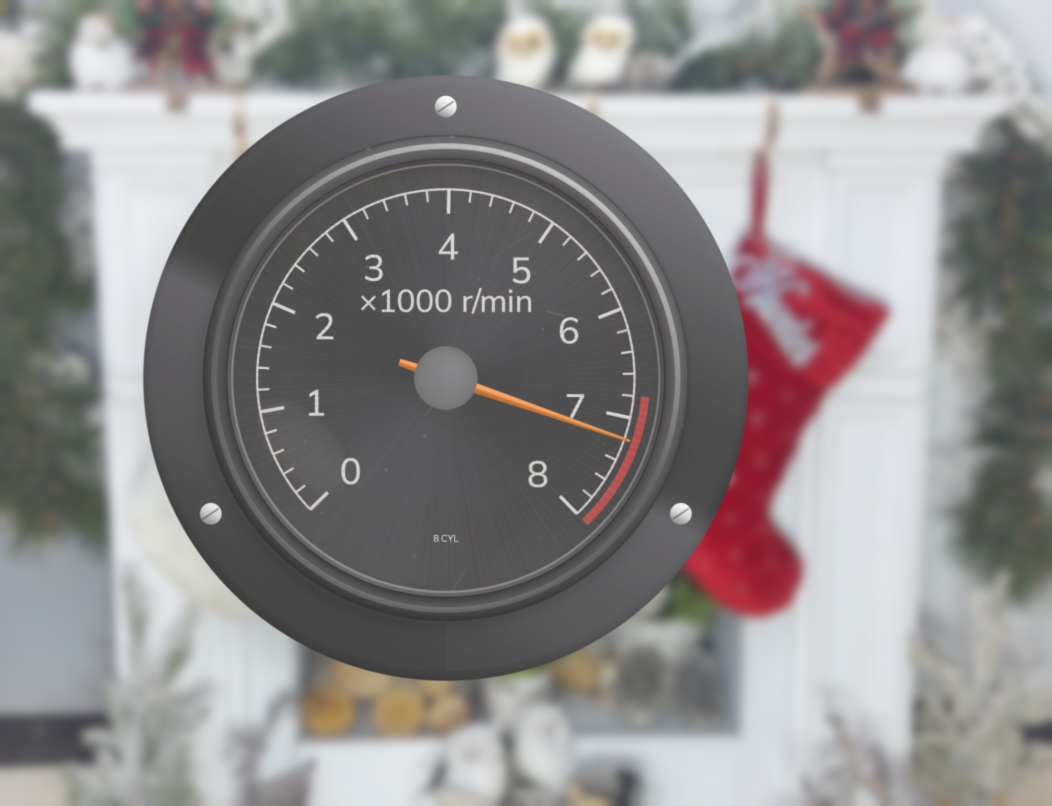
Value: 7200 rpm
